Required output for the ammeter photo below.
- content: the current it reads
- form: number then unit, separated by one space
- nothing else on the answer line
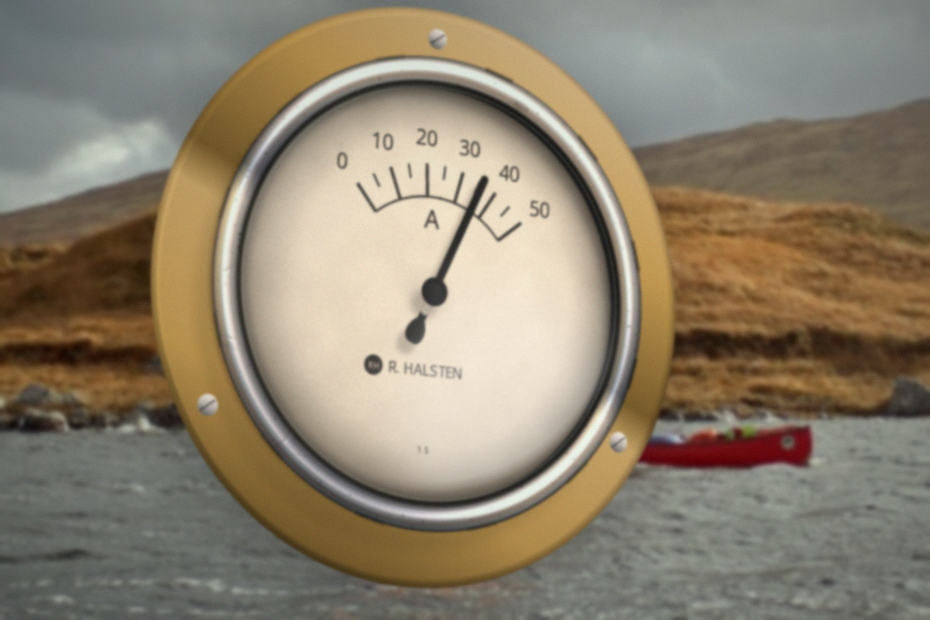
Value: 35 A
